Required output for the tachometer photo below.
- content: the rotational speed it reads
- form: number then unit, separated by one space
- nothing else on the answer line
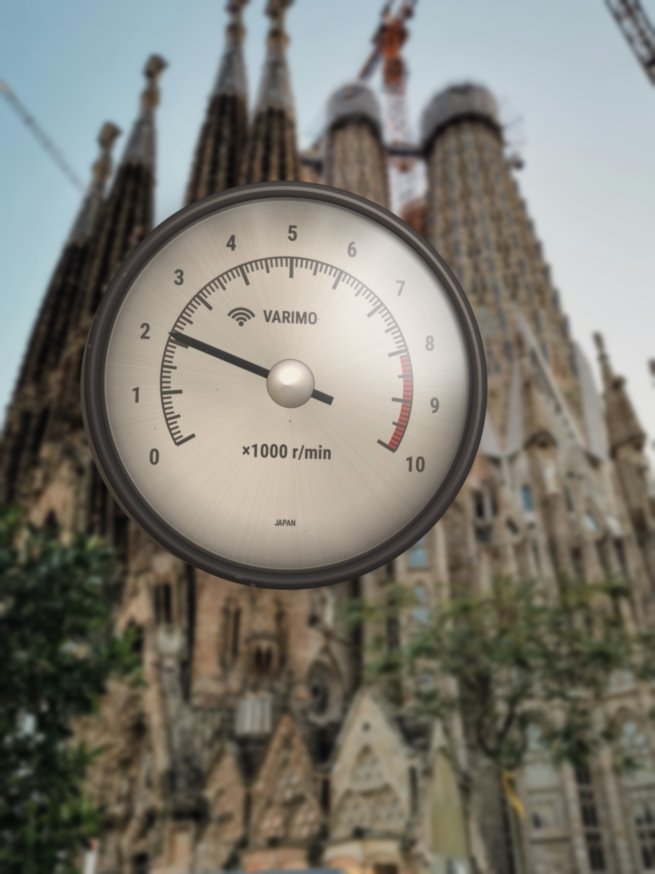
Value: 2100 rpm
